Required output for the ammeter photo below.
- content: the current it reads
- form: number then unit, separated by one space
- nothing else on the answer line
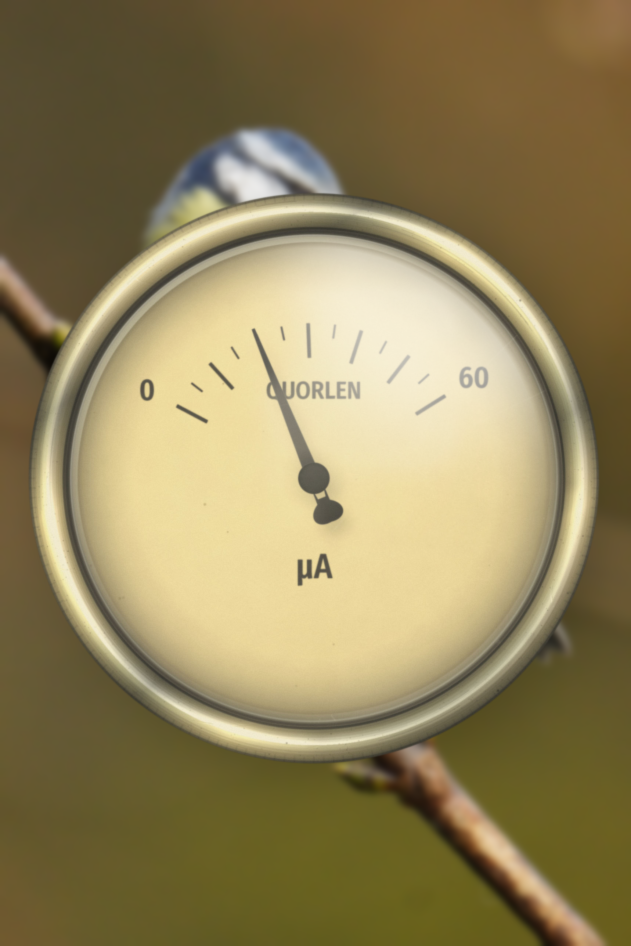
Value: 20 µA
